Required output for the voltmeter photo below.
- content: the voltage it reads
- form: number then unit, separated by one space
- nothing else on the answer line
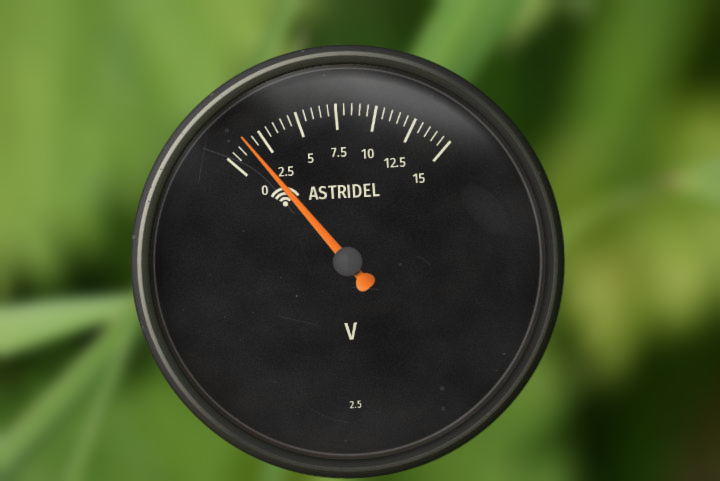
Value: 1.5 V
